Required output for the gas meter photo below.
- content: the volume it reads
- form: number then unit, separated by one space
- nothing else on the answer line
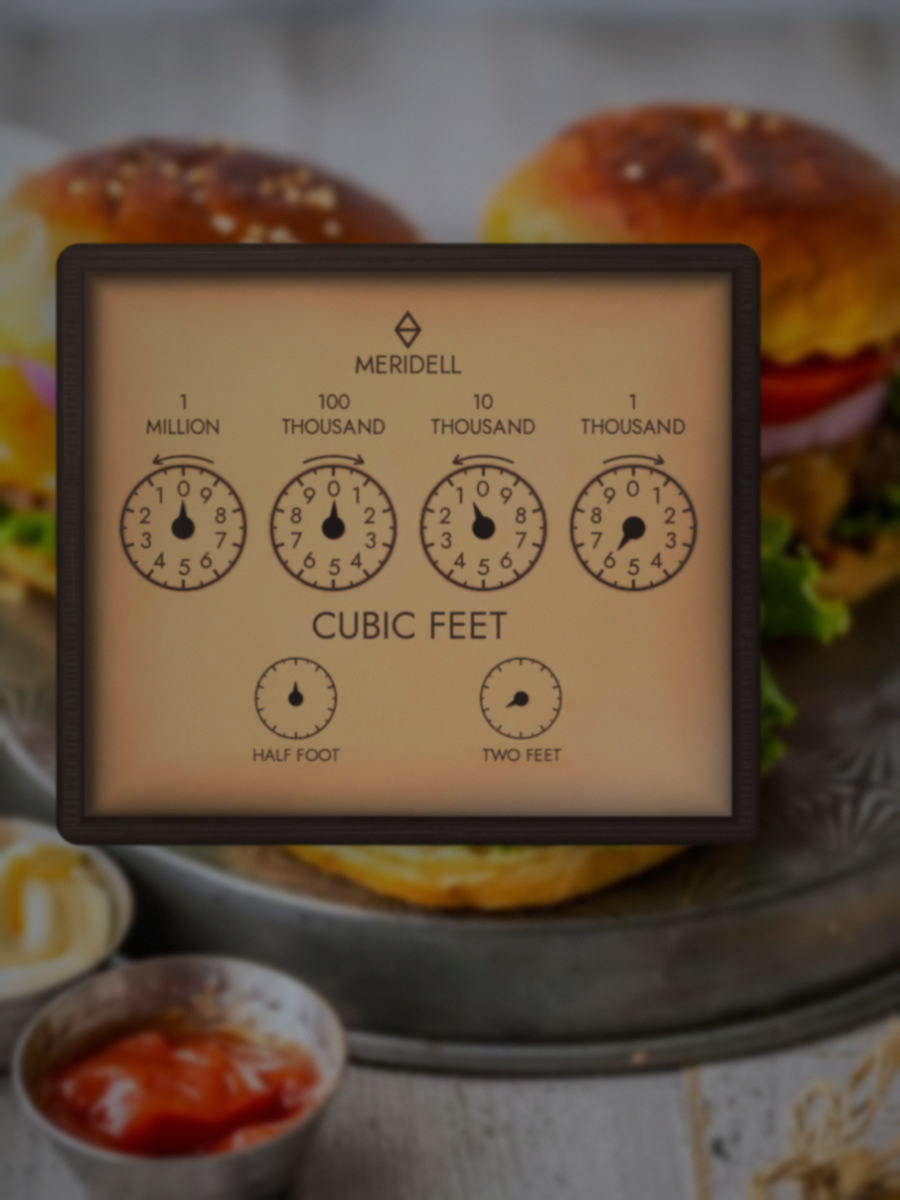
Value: 600 ft³
